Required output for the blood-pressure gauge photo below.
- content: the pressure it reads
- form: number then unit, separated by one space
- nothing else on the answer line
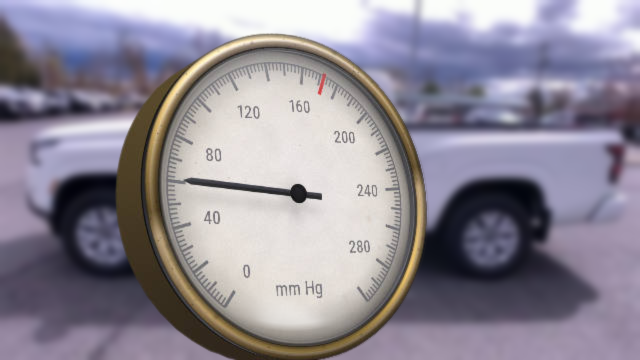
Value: 60 mmHg
